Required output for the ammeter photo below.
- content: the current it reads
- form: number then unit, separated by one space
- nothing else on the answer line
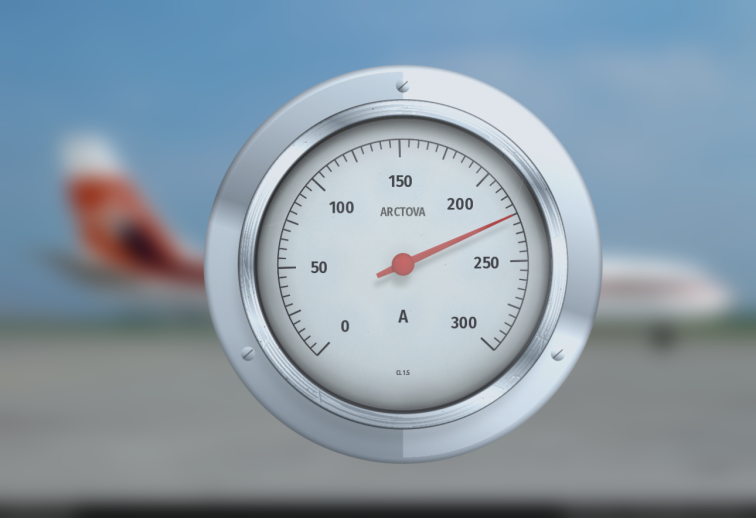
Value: 225 A
